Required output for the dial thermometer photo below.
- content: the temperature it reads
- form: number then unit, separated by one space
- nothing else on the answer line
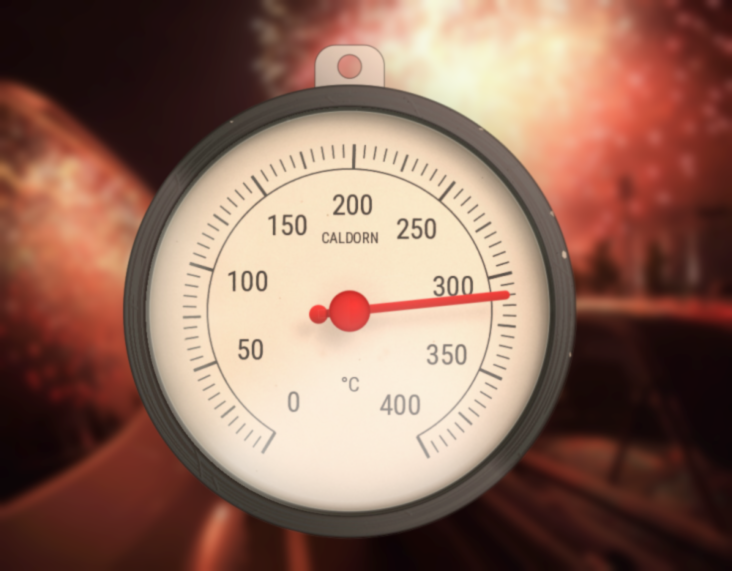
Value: 310 °C
